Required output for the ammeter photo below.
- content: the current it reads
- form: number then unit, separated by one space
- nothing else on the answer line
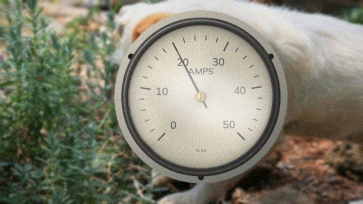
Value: 20 A
